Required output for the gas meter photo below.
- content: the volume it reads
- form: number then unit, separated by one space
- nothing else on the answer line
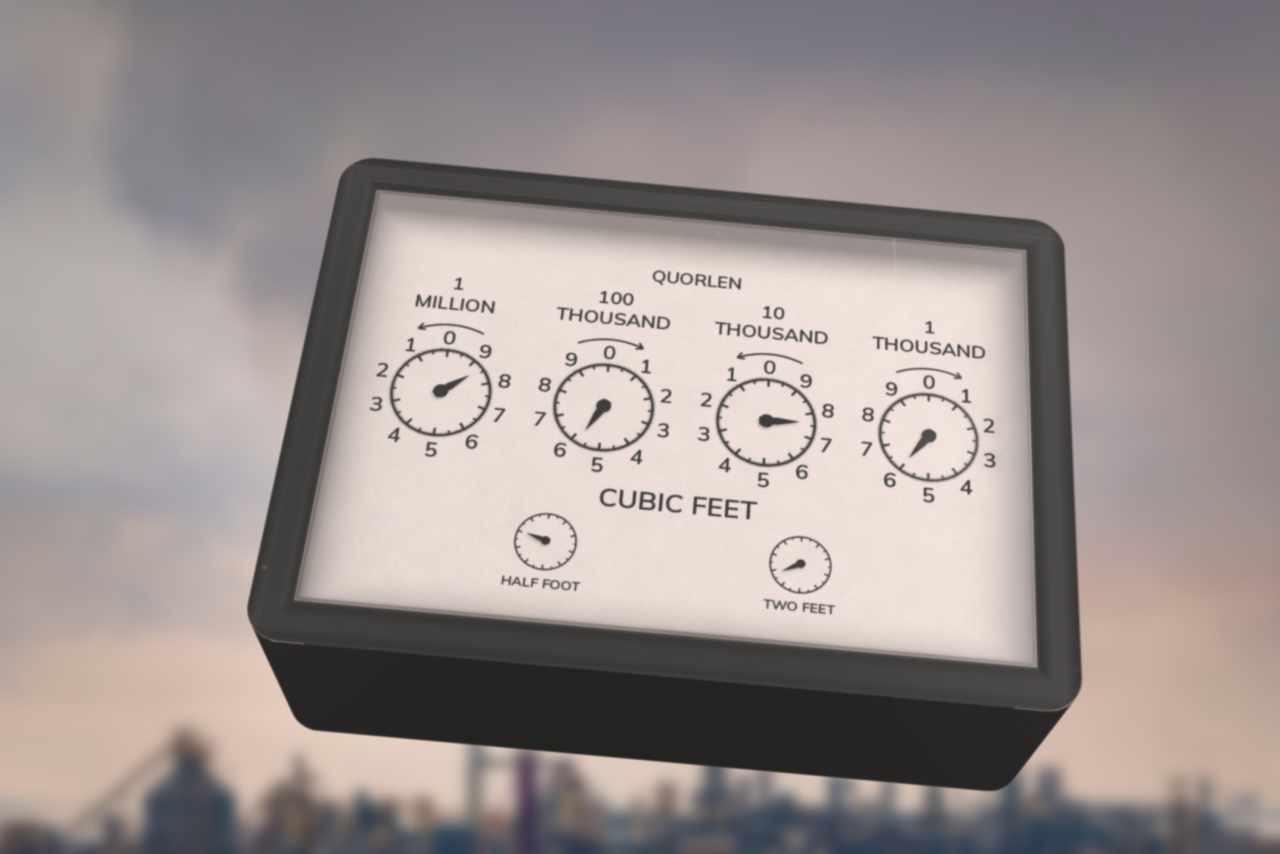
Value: 857600 ft³
